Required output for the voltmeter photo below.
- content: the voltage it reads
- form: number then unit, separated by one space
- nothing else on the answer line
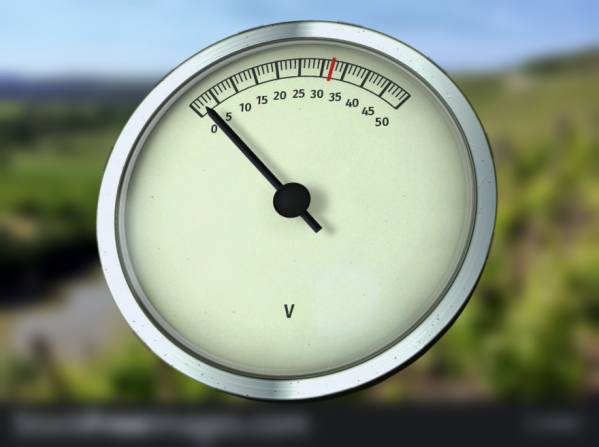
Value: 2 V
